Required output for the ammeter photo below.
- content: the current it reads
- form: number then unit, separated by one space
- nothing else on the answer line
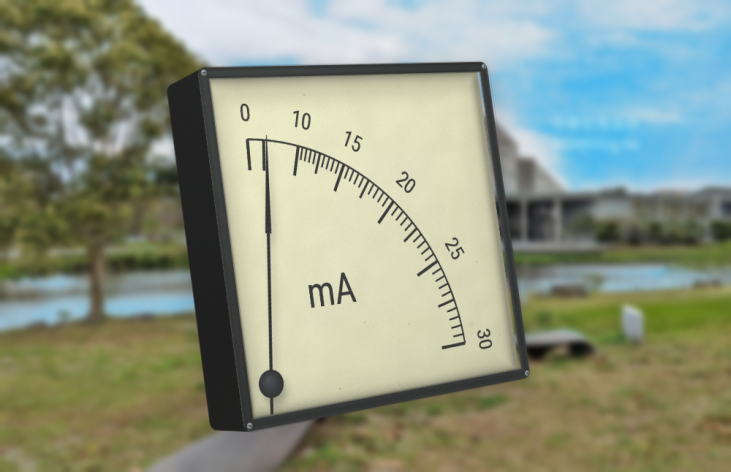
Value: 5 mA
